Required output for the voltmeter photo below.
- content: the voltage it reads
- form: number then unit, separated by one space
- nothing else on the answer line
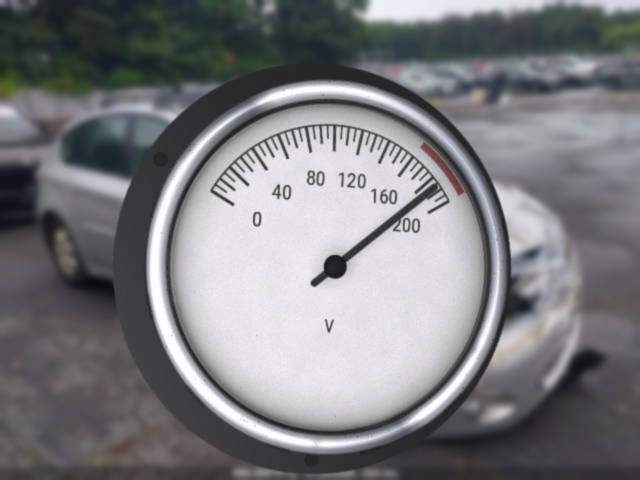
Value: 185 V
